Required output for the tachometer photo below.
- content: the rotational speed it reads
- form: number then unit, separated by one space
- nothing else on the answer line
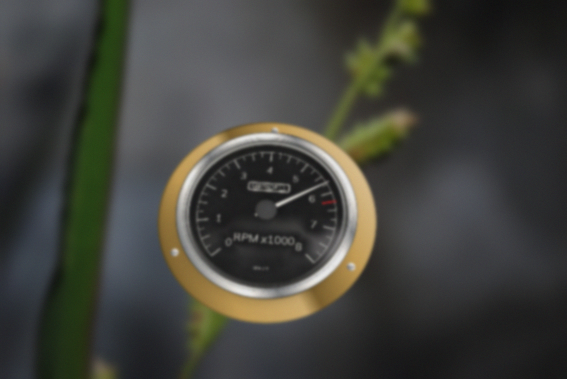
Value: 5750 rpm
